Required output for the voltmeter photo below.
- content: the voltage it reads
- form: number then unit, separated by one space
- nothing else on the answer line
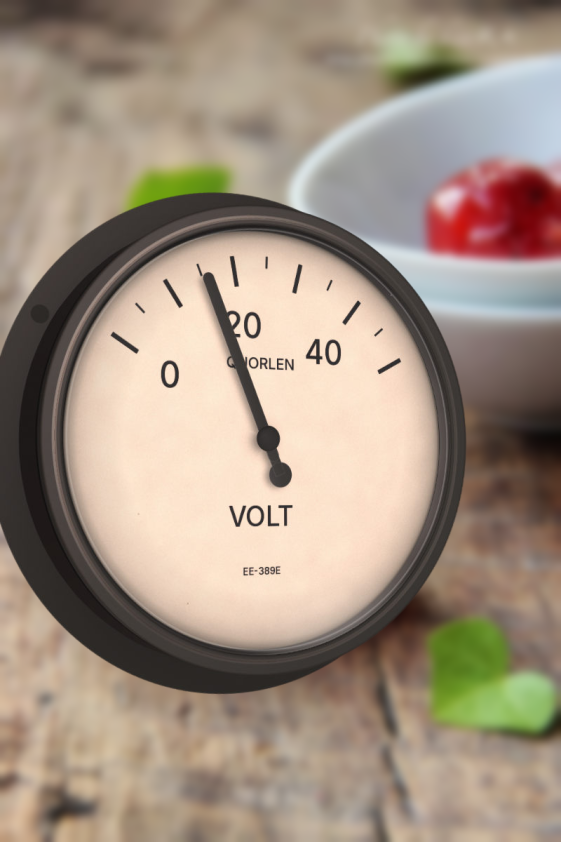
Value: 15 V
